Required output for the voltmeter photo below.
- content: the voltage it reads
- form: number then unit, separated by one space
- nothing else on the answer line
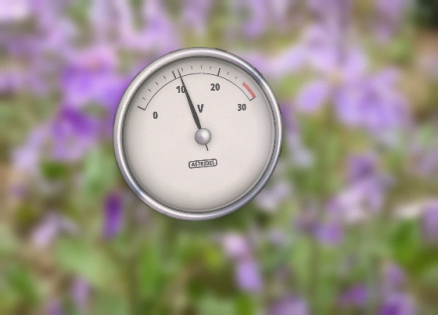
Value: 11 V
